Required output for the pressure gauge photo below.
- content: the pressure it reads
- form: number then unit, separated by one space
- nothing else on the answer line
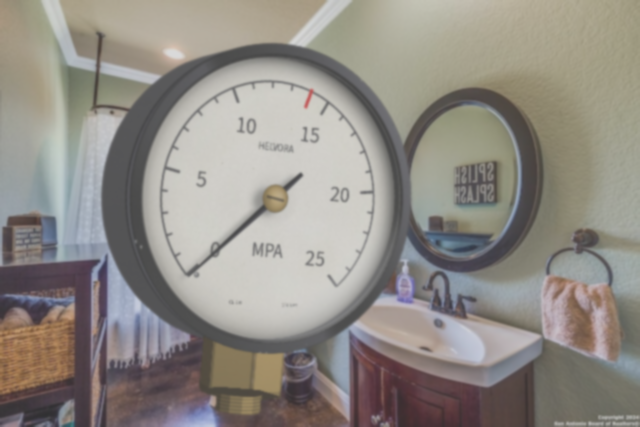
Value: 0 MPa
